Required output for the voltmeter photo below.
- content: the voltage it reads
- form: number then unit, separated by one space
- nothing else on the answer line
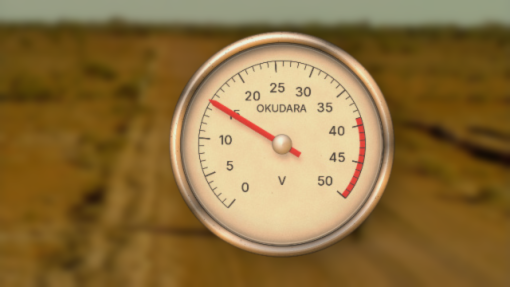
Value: 15 V
